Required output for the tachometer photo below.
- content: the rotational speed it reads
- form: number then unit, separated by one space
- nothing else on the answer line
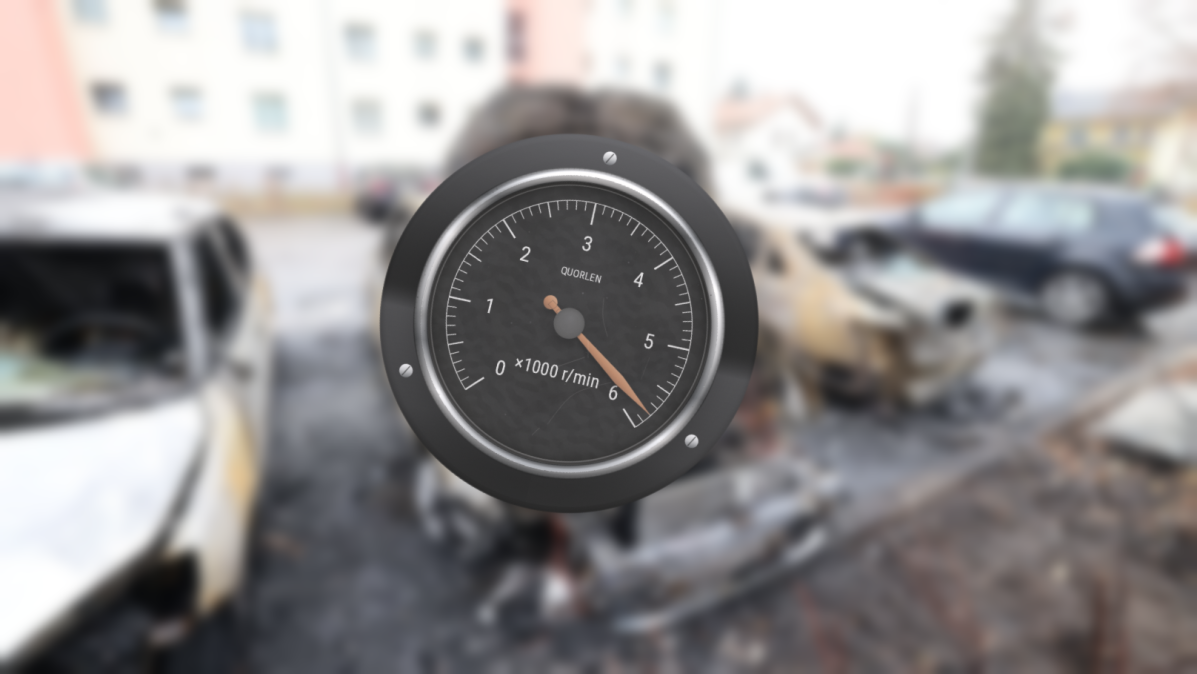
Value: 5800 rpm
